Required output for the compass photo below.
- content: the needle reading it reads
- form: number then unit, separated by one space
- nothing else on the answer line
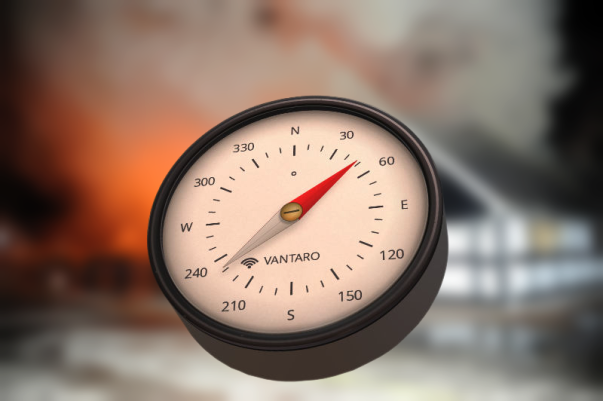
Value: 50 °
